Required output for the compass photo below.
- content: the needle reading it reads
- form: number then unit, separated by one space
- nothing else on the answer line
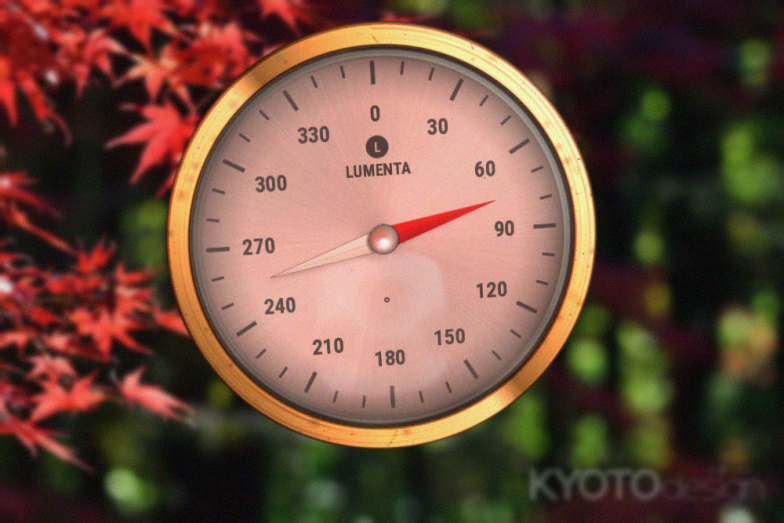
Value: 75 °
